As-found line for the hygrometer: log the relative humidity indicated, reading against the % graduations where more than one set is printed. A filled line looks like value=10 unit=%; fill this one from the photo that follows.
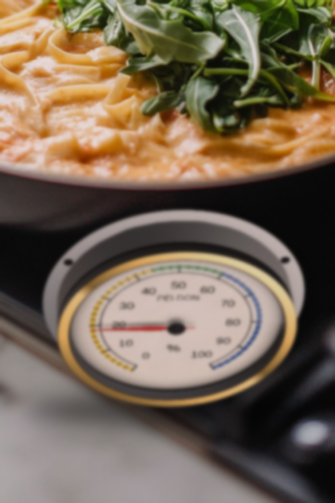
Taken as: value=20 unit=%
